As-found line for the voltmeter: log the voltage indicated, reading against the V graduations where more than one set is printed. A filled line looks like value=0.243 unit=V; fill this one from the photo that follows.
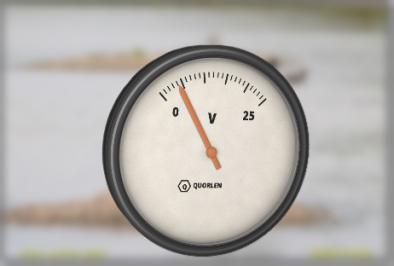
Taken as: value=4 unit=V
